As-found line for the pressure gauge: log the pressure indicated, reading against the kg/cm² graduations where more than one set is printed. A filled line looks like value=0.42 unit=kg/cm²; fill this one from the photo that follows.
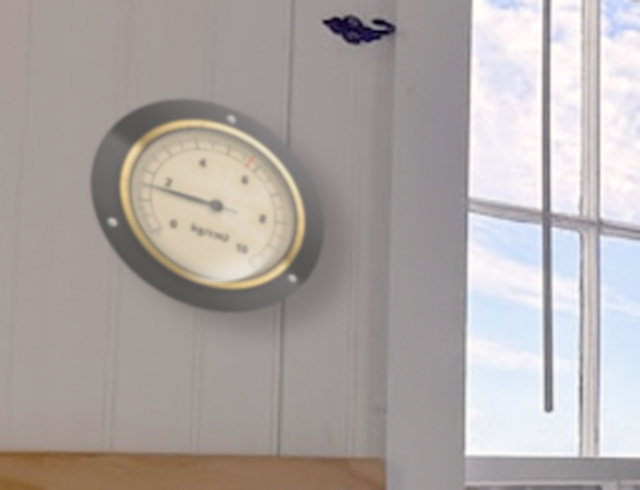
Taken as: value=1.5 unit=kg/cm²
